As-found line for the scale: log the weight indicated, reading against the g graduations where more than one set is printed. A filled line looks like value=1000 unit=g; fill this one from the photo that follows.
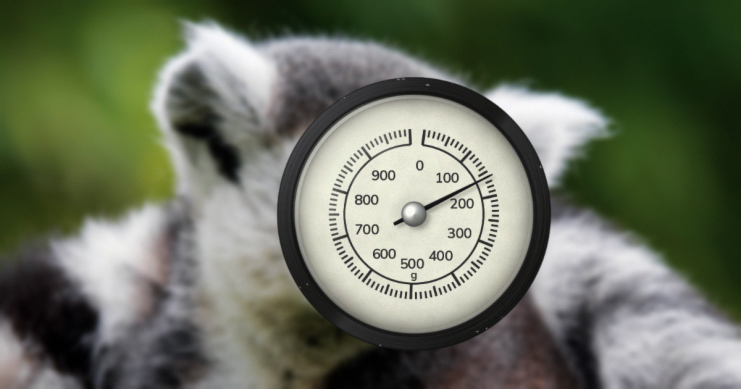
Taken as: value=160 unit=g
